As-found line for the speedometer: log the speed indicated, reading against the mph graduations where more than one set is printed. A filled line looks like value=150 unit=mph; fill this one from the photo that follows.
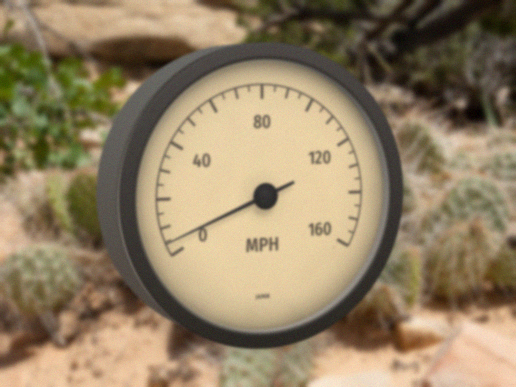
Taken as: value=5 unit=mph
